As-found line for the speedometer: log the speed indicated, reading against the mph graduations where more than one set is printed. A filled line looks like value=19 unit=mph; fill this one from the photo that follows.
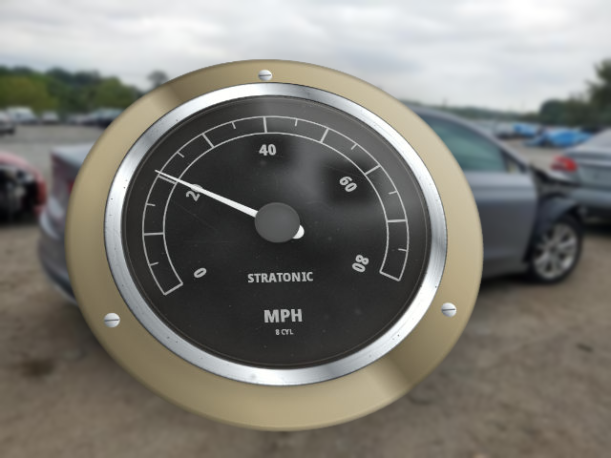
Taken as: value=20 unit=mph
